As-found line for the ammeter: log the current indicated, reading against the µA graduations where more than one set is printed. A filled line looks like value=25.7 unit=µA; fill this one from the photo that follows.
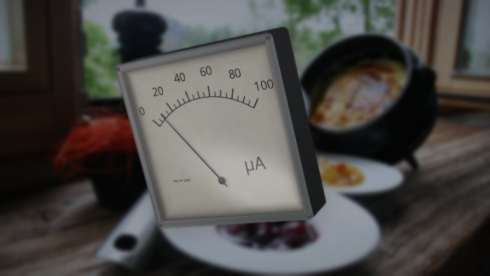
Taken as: value=10 unit=µA
